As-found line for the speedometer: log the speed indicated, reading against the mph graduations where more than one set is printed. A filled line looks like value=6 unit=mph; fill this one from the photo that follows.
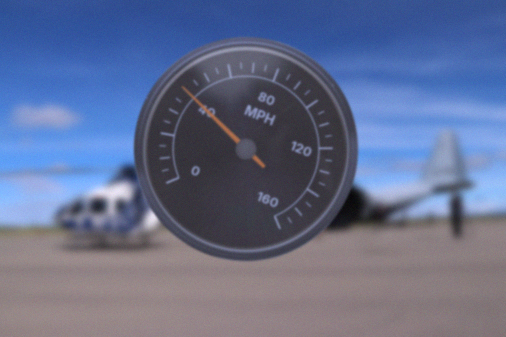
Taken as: value=40 unit=mph
